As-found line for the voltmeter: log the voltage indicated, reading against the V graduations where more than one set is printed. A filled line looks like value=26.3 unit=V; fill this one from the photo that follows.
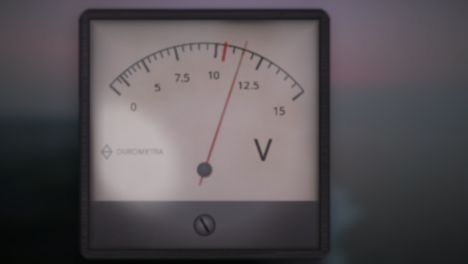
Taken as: value=11.5 unit=V
